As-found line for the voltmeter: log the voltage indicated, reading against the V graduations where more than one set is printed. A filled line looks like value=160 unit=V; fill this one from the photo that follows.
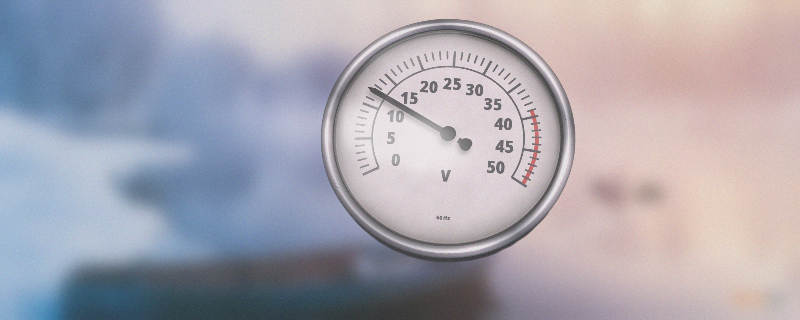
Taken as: value=12 unit=V
